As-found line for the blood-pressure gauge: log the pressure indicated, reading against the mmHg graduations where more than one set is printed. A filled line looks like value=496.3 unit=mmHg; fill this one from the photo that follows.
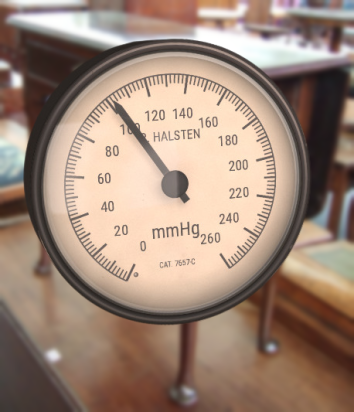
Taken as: value=102 unit=mmHg
